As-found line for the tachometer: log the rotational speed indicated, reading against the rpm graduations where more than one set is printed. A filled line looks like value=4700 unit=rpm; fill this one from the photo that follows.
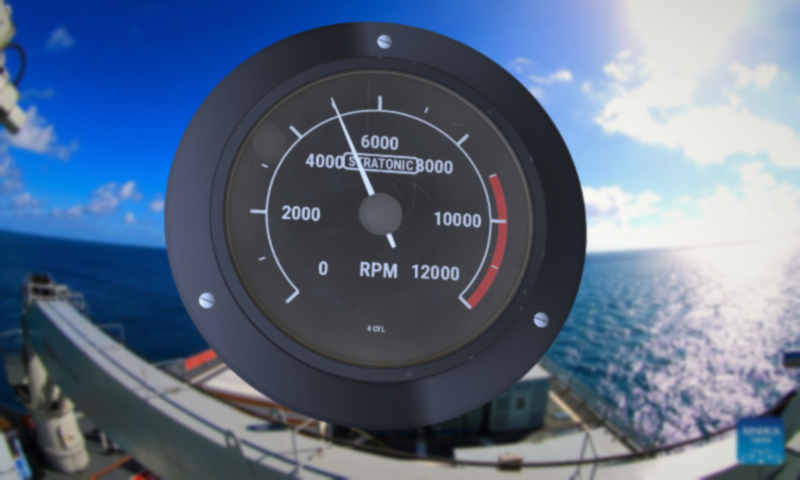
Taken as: value=5000 unit=rpm
